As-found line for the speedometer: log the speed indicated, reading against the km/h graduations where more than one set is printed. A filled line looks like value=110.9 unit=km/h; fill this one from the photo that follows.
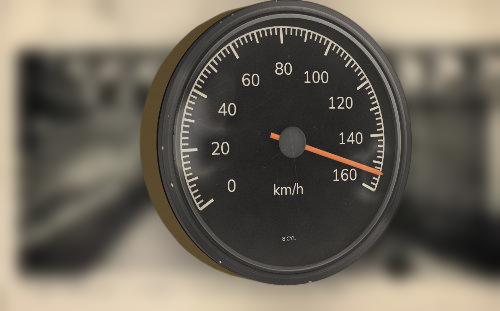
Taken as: value=154 unit=km/h
